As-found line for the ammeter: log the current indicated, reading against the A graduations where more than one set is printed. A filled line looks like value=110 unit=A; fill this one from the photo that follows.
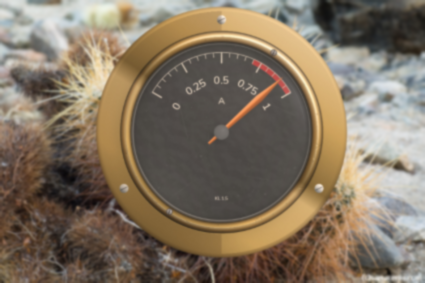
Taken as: value=0.9 unit=A
